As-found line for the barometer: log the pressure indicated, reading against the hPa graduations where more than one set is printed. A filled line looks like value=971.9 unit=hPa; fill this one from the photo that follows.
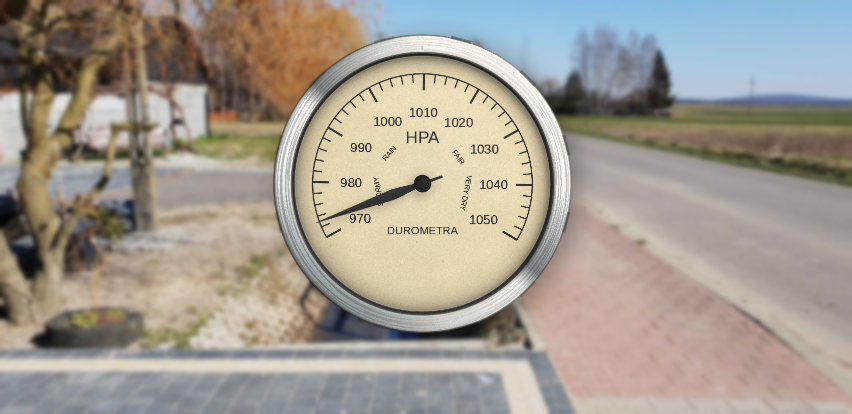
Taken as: value=973 unit=hPa
